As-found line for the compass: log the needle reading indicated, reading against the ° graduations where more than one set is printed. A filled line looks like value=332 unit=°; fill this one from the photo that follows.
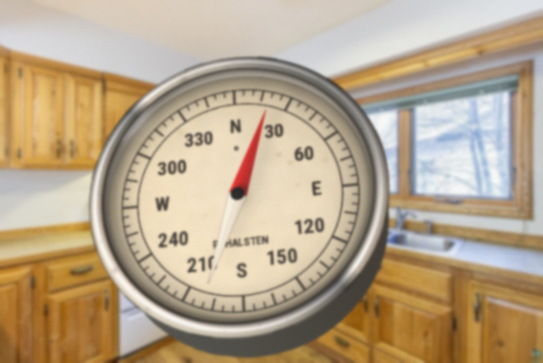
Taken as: value=20 unit=°
